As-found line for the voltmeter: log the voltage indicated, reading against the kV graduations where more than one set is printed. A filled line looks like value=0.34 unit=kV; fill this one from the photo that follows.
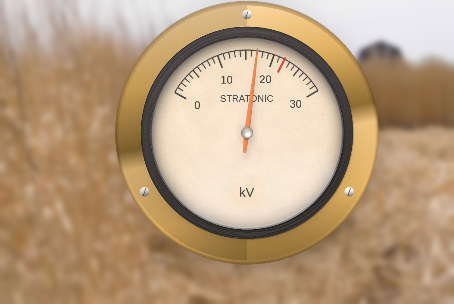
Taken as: value=17 unit=kV
